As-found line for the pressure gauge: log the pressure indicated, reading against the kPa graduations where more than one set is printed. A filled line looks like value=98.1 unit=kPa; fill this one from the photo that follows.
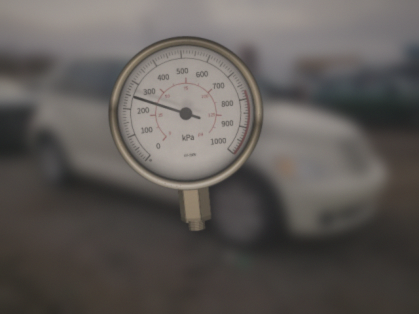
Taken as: value=250 unit=kPa
